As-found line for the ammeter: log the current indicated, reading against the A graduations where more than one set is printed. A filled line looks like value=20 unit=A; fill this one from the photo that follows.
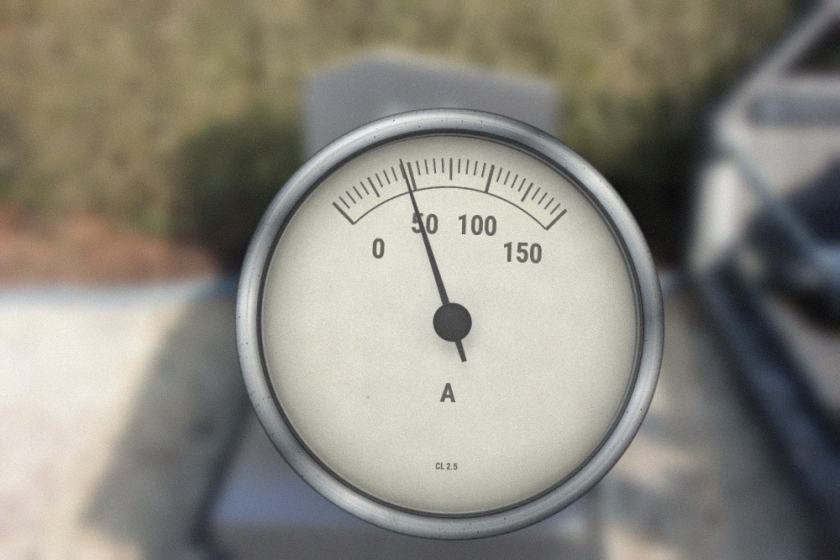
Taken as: value=45 unit=A
